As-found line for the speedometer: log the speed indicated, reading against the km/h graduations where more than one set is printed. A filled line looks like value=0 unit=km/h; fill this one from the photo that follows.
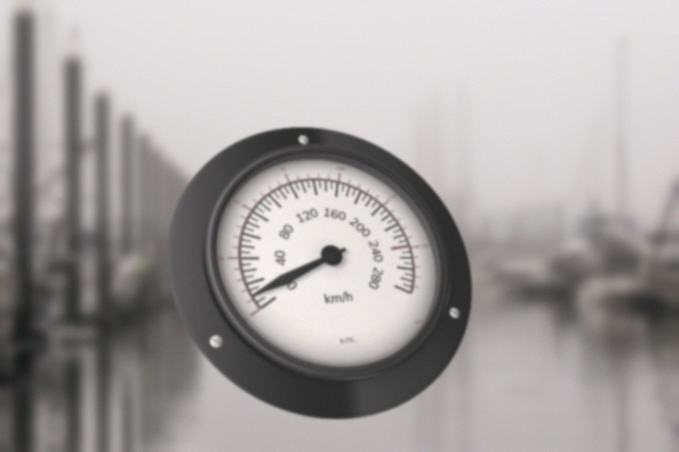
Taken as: value=10 unit=km/h
